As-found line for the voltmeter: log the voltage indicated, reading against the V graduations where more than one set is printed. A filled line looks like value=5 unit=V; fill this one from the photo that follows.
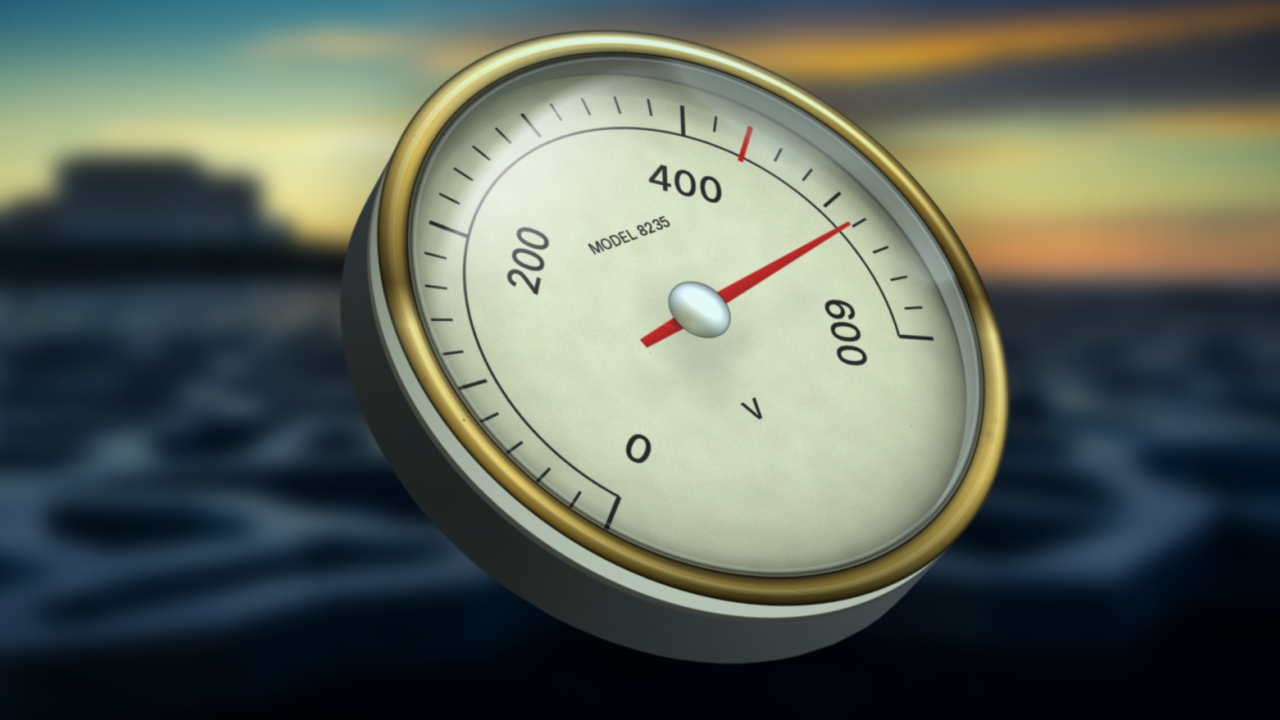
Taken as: value=520 unit=V
